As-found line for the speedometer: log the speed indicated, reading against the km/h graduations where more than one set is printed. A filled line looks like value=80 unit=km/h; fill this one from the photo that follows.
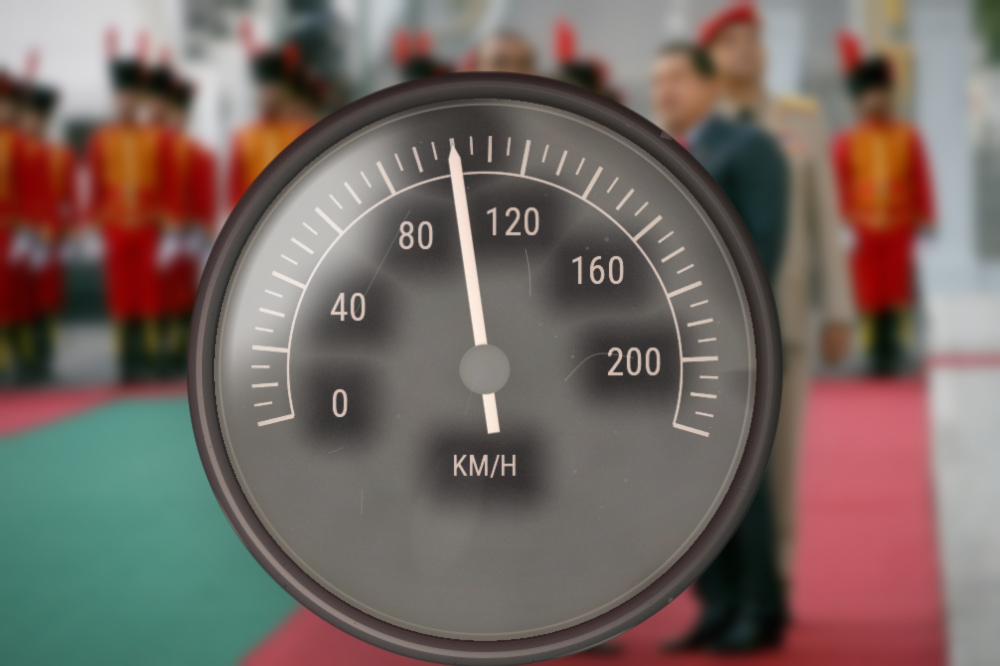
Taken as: value=100 unit=km/h
